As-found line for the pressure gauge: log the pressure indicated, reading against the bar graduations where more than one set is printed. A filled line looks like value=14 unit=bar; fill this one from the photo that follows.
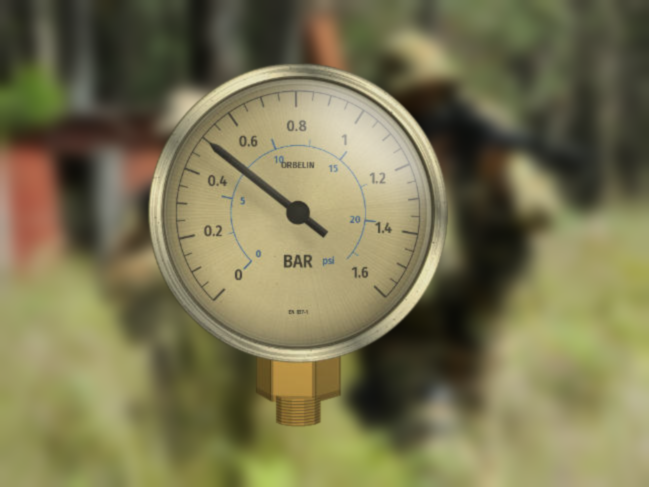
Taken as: value=0.5 unit=bar
